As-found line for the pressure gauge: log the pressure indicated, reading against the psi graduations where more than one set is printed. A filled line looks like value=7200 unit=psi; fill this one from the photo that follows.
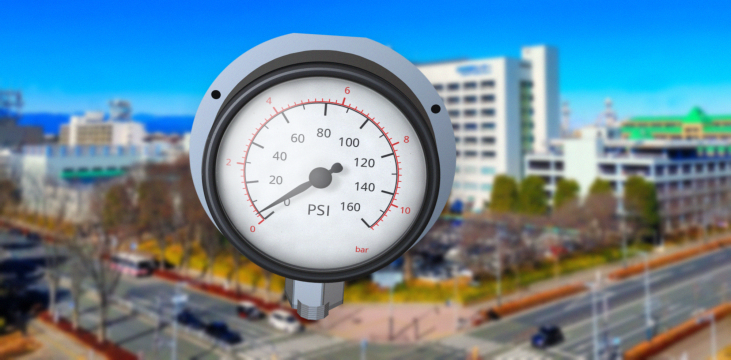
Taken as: value=5 unit=psi
